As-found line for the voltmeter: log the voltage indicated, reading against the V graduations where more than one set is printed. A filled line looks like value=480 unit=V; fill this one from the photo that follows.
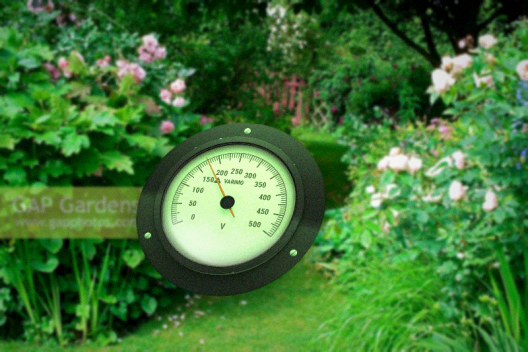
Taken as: value=175 unit=V
